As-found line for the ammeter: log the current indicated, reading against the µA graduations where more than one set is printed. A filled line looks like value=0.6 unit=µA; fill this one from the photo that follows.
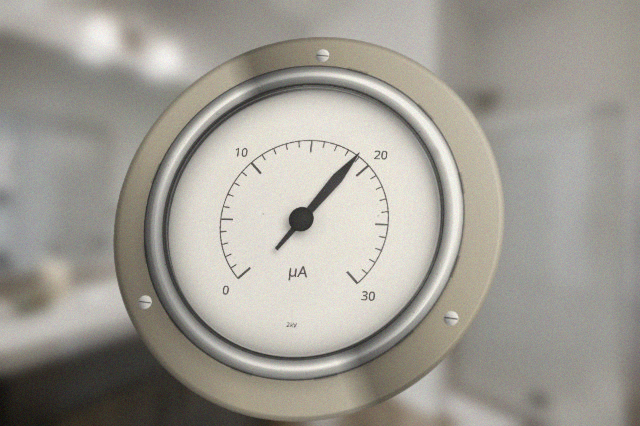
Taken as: value=19 unit=µA
